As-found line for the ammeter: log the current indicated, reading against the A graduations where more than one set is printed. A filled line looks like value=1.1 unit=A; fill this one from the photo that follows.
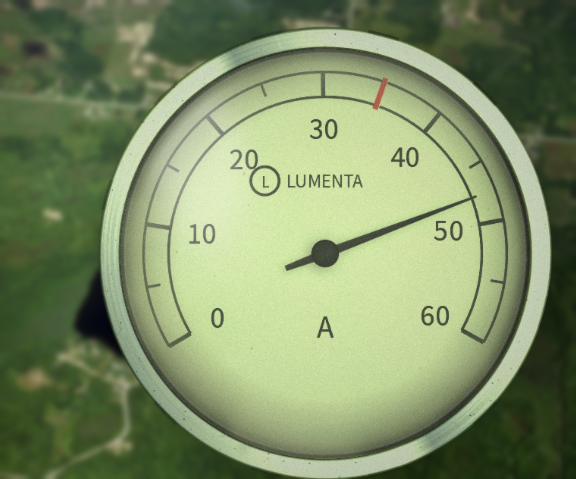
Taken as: value=47.5 unit=A
